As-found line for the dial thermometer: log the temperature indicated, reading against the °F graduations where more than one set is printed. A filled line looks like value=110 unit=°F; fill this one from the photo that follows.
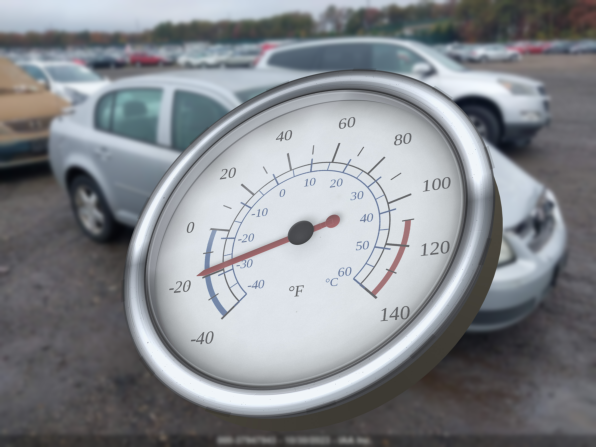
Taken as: value=-20 unit=°F
